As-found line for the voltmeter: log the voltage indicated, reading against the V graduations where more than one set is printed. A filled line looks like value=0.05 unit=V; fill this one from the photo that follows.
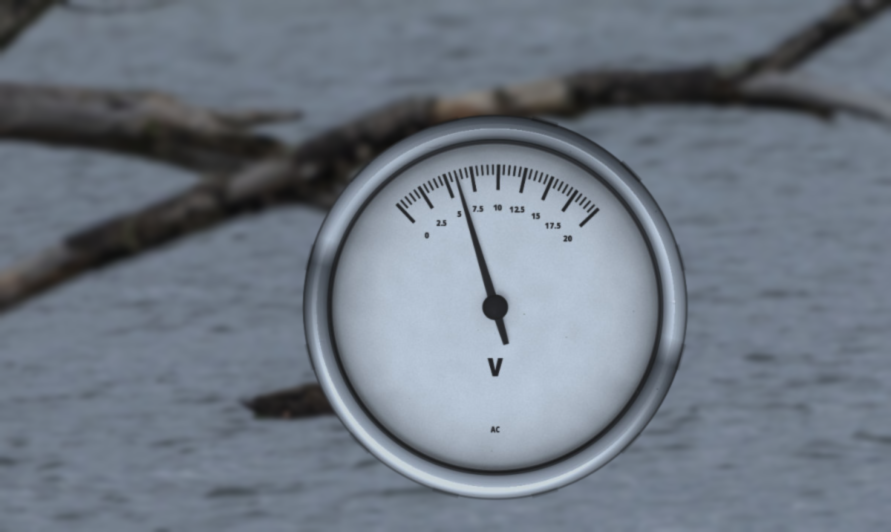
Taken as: value=6 unit=V
